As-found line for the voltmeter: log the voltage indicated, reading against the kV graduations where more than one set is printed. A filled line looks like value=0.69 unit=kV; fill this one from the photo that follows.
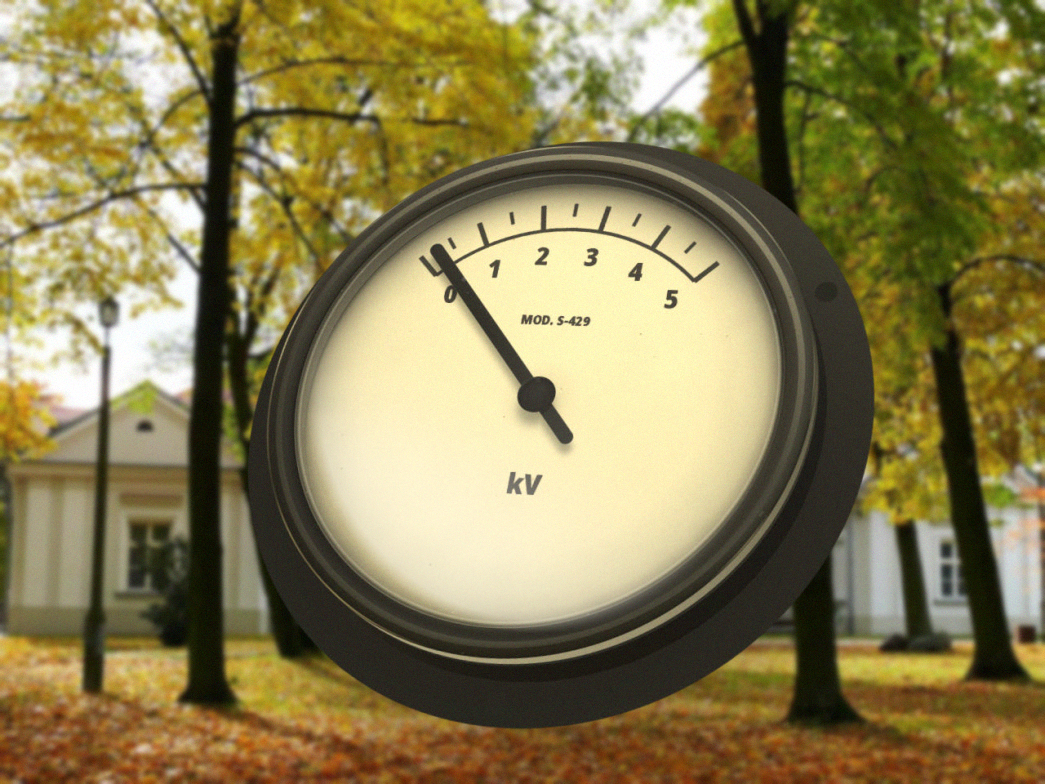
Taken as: value=0.25 unit=kV
